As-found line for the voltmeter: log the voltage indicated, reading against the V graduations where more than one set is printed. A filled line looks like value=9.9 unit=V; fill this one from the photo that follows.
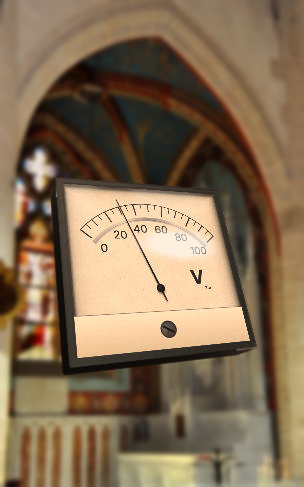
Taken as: value=30 unit=V
